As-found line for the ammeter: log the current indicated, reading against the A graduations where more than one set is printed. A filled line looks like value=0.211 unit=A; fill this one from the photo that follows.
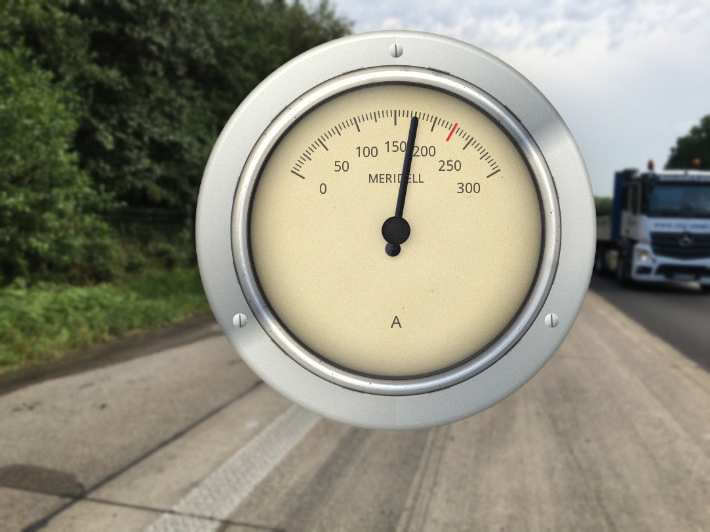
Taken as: value=175 unit=A
